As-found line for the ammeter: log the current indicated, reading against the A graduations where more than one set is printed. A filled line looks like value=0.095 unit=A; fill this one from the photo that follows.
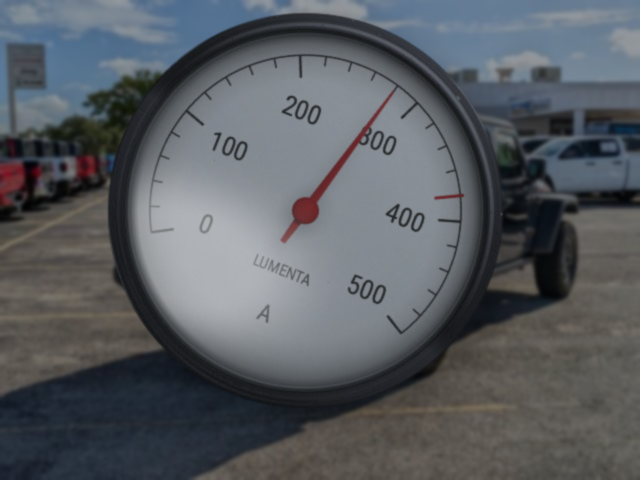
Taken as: value=280 unit=A
